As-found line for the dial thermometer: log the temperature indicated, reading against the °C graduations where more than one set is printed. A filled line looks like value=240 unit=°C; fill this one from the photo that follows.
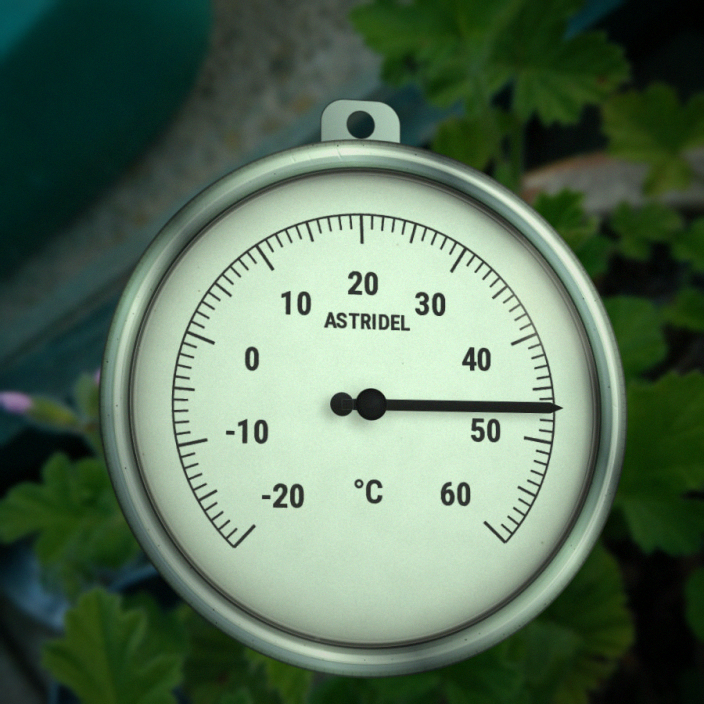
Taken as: value=47 unit=°C
